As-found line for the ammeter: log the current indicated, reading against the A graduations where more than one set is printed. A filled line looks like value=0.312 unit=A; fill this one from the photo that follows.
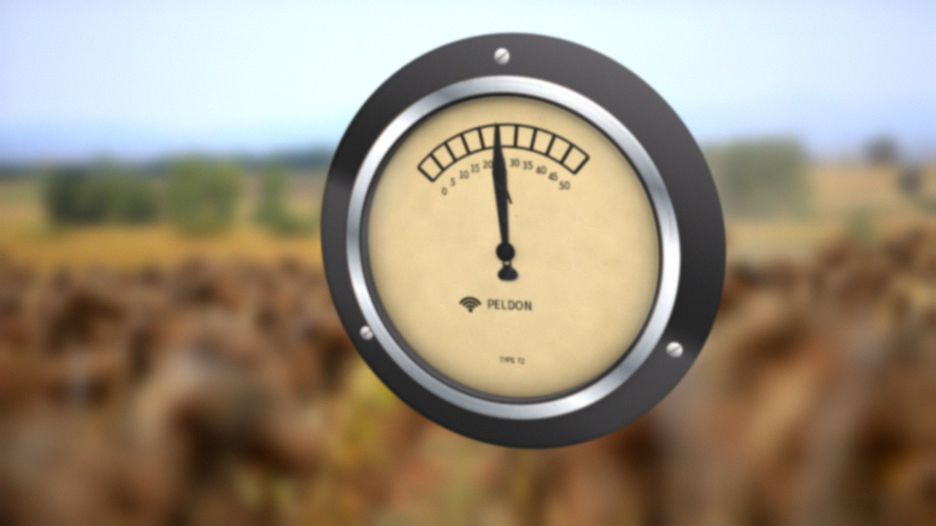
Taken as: value=25 unit=A
